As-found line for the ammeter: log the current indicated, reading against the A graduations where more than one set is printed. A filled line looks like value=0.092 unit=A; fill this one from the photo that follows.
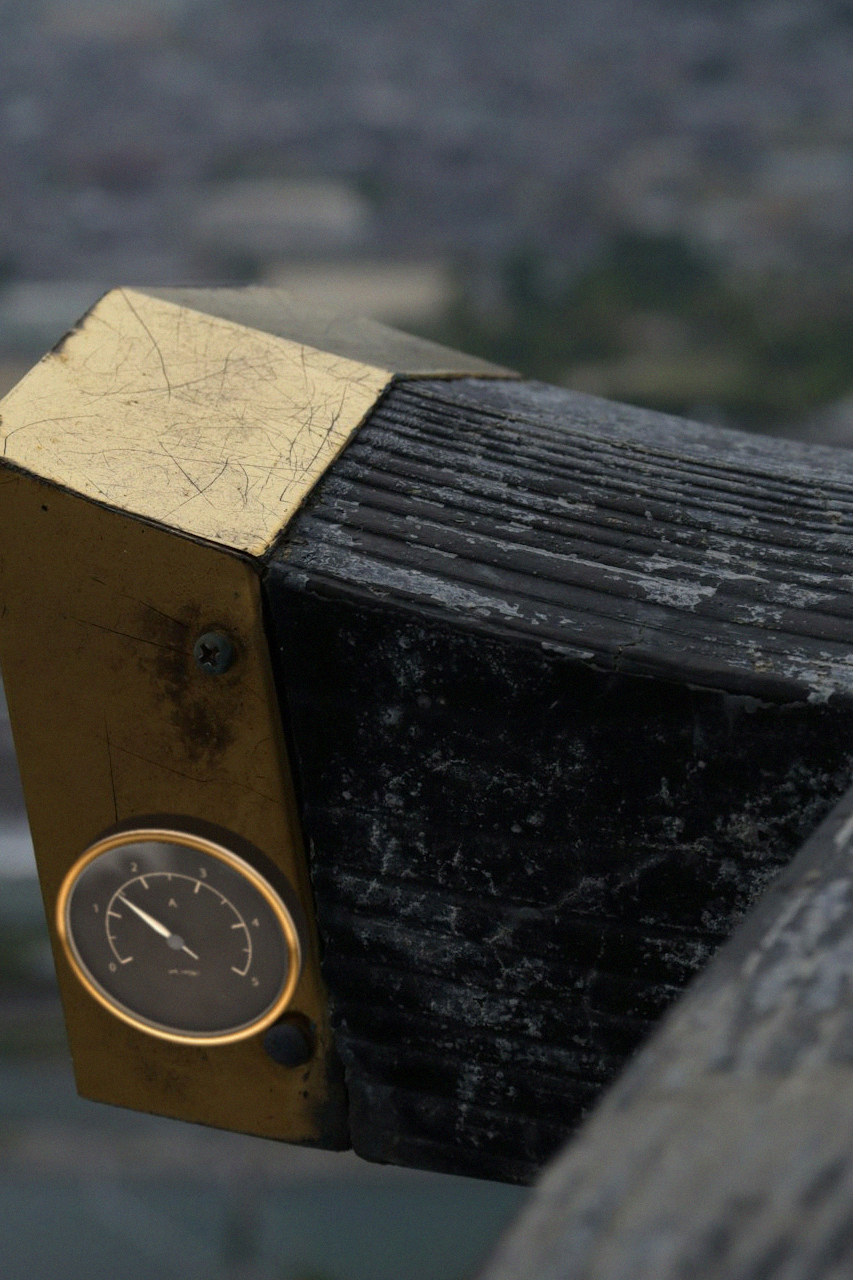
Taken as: value=1.5 unit=A
